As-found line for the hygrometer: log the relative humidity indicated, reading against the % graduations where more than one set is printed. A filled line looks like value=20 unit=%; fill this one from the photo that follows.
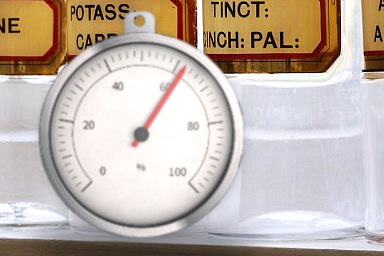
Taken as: value=62 unit=%
